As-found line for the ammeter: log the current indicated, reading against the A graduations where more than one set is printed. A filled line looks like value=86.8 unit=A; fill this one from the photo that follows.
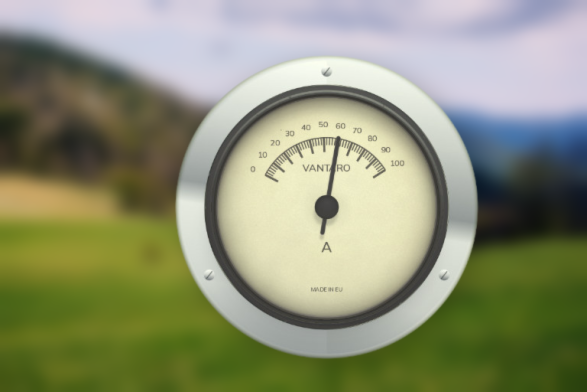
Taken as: value=60 unit=A
